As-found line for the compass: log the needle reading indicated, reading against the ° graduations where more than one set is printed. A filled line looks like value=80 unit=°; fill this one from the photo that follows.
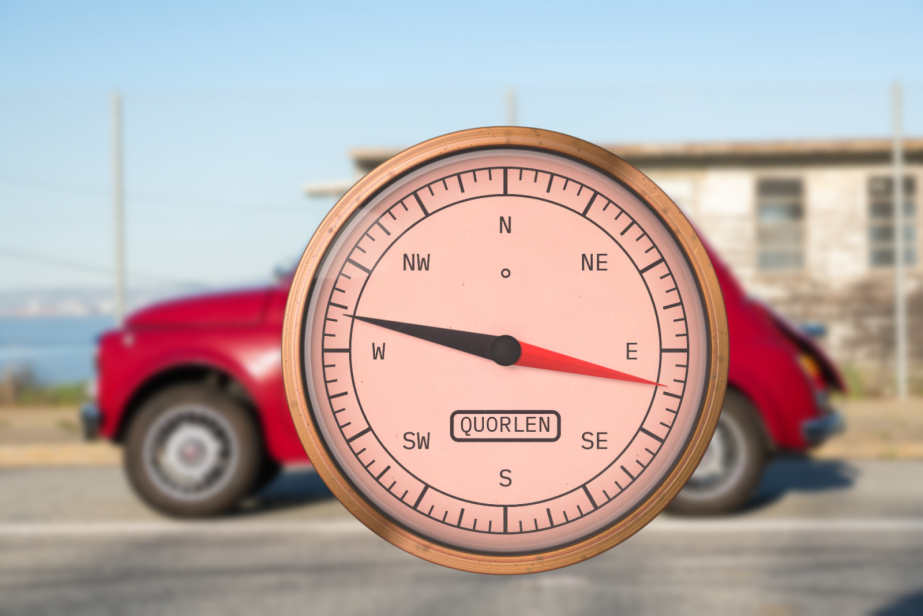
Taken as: value=102.5 unit=°
